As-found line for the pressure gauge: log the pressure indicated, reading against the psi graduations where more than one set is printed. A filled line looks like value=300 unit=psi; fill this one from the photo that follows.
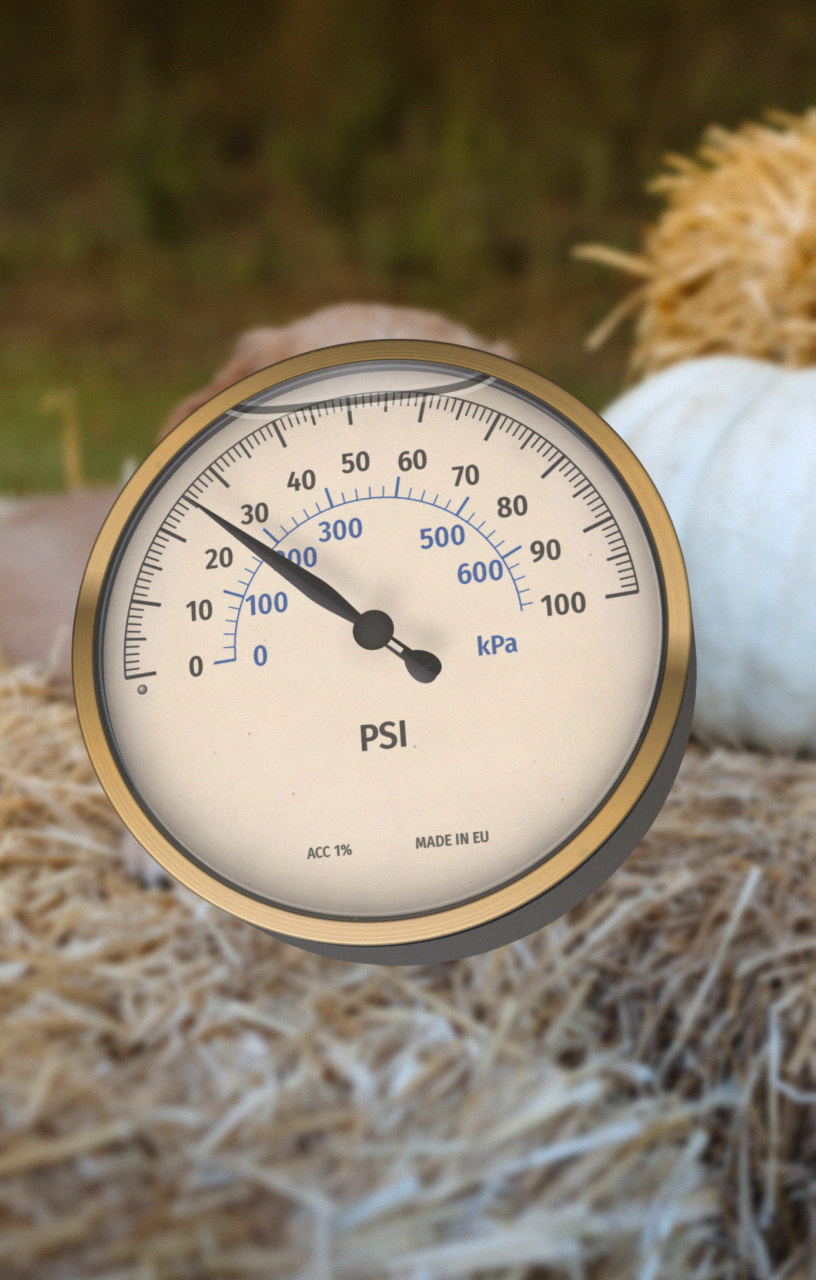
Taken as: value=25 unit=psi
